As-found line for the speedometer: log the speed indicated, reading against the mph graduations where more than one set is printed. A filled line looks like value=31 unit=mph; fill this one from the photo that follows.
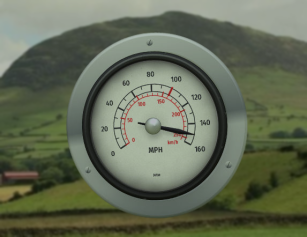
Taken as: value=150 unit=mph
